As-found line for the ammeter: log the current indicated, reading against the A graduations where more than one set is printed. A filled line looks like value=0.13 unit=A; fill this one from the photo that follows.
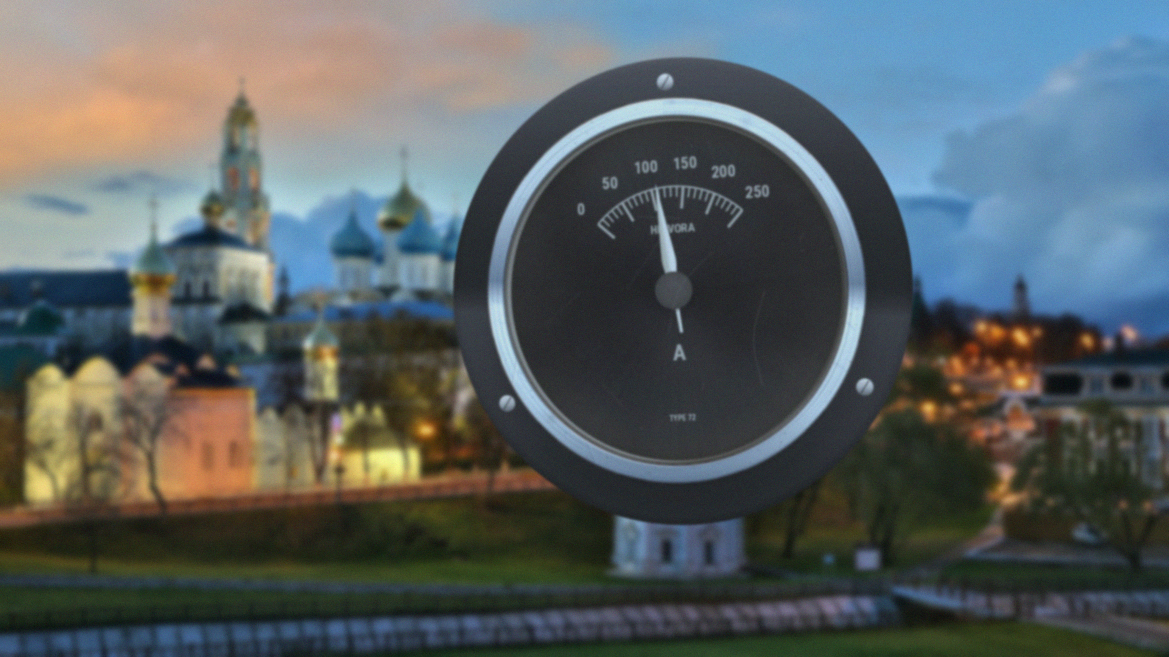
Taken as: value=110 unit=A
